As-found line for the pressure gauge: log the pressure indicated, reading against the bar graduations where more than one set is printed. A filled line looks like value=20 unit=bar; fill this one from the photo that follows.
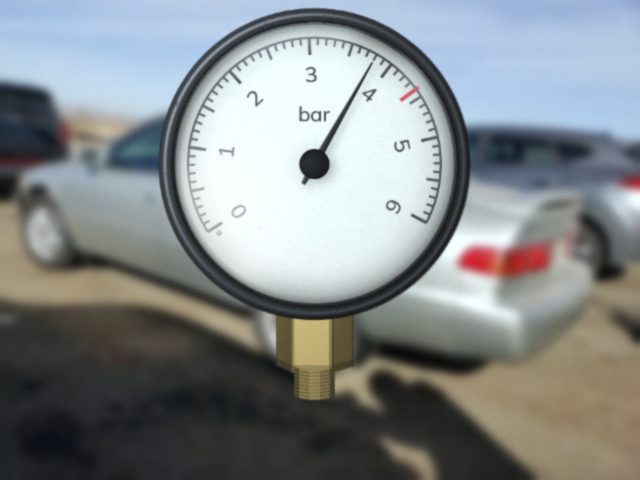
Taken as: value=3.8 unit=bar
